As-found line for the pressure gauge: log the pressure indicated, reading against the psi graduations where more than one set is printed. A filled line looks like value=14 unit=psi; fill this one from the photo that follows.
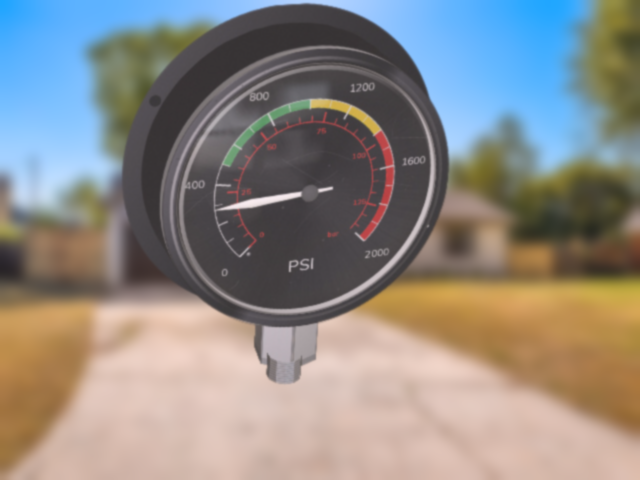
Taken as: value=300 unit=psi
